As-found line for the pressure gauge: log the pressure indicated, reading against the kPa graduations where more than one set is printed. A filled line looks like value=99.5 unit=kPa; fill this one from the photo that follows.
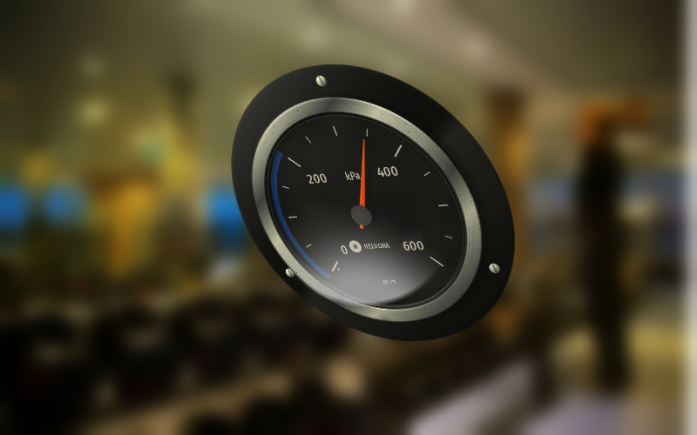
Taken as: value=350 unit=kPa
